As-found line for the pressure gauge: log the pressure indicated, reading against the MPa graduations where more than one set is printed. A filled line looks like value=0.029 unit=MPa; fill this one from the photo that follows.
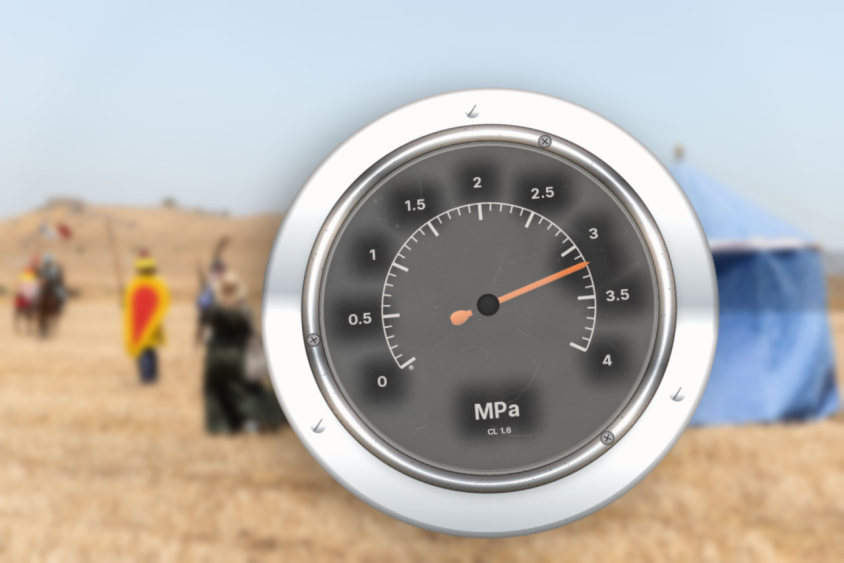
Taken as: value=3.2 unit=MPa
